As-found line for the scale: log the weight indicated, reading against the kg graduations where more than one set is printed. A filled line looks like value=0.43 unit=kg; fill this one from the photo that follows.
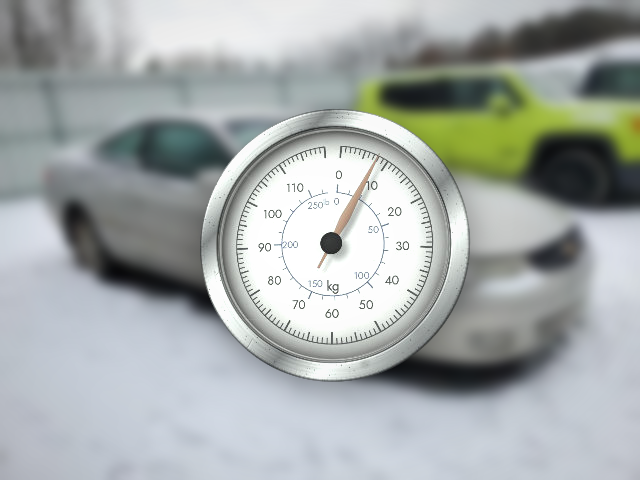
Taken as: value=8 unit=kg
